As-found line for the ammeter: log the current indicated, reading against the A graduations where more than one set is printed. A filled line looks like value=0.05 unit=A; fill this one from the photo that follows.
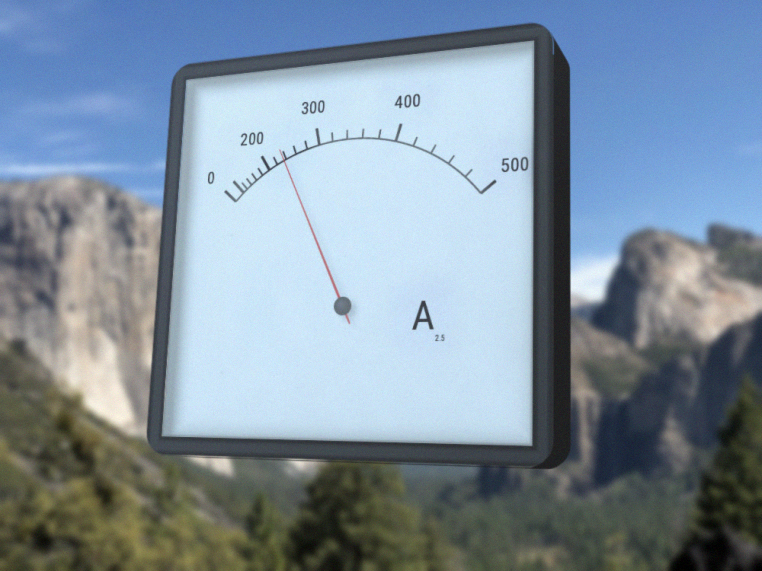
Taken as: value=240 unit=A
